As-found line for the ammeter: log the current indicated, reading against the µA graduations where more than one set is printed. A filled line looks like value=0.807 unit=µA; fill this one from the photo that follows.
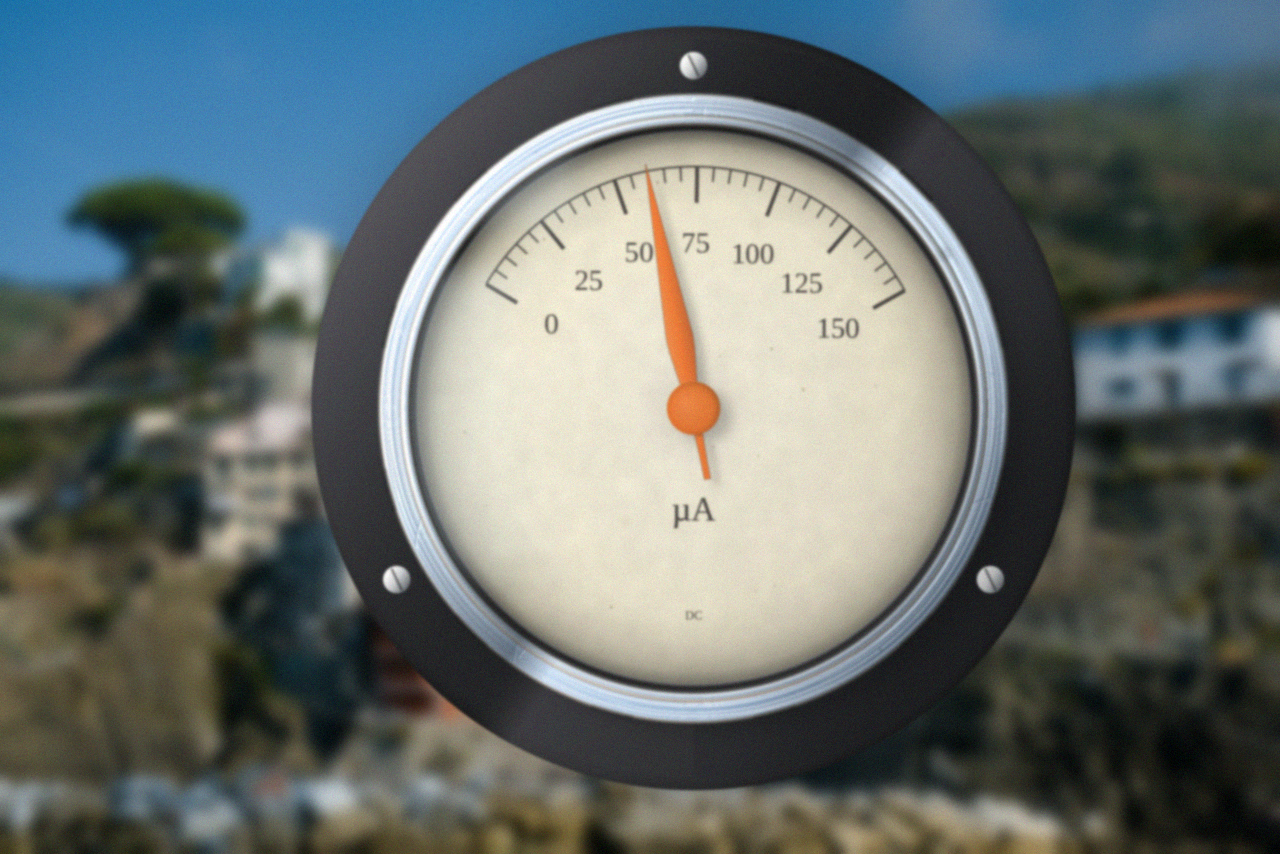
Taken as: value=60 unit=µA
